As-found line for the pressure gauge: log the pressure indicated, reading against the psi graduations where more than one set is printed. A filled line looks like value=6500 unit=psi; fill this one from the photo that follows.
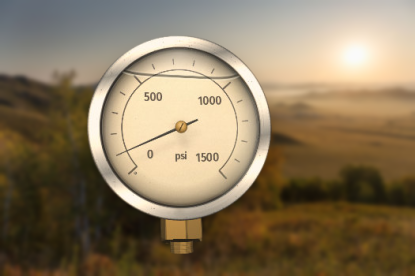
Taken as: value=100 unit=psi
